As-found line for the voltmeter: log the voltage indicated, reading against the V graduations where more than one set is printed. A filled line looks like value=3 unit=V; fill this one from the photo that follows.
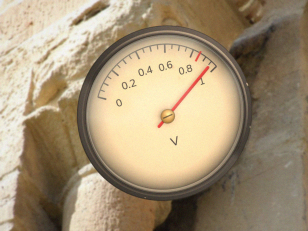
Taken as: value=0.95 unit=V
